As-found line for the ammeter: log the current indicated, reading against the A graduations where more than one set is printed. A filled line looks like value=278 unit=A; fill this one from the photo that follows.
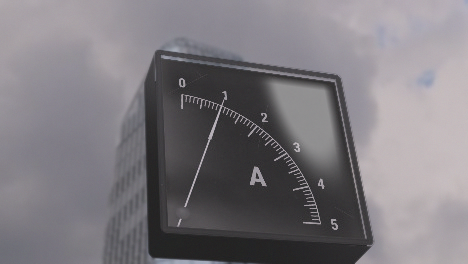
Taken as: value=1 unit=A
